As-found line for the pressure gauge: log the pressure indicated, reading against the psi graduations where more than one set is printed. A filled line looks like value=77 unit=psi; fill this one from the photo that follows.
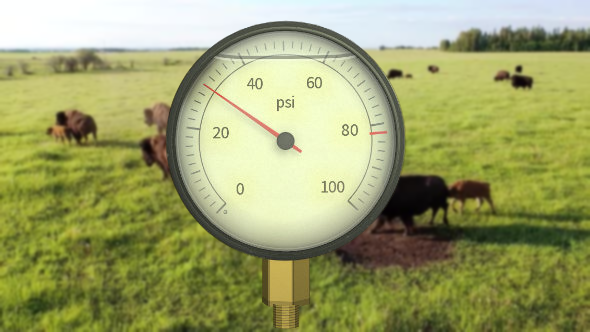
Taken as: value=30 unit=psi
